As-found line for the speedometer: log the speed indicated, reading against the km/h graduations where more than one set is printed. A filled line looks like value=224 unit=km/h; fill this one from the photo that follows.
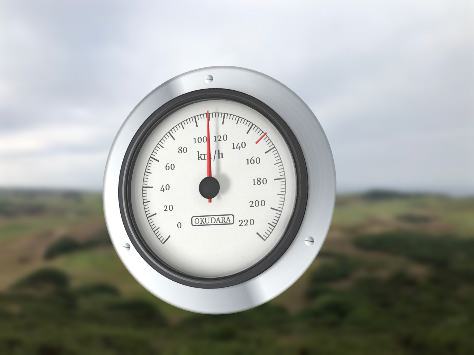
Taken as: value=110 unit=km/h
